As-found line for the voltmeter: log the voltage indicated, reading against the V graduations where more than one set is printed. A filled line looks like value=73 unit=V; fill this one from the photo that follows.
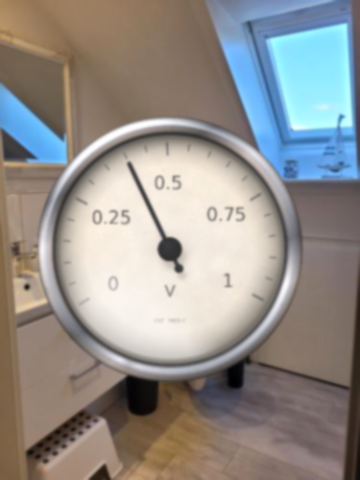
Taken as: value=0.4 unit=V
